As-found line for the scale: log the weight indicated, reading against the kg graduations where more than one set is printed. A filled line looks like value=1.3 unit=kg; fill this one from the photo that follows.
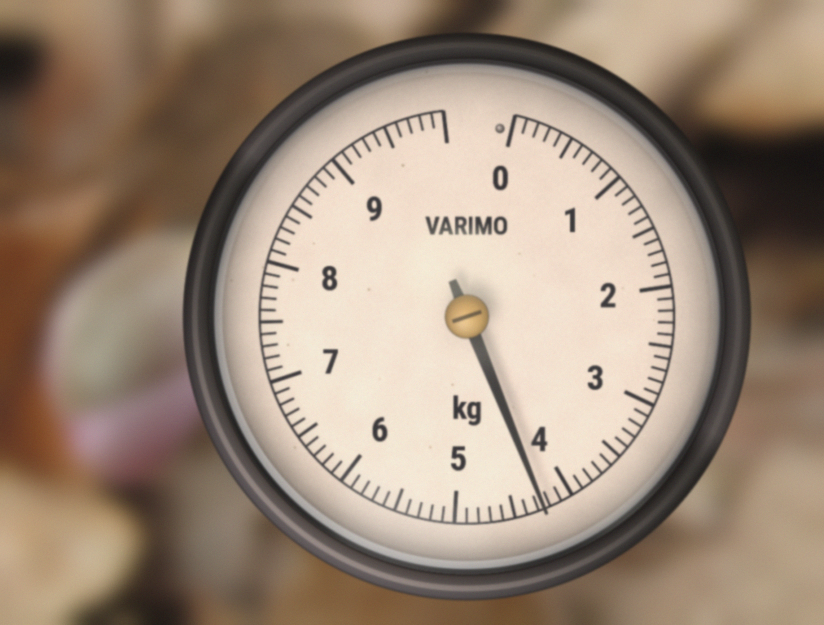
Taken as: value=4.25 unit=kg
